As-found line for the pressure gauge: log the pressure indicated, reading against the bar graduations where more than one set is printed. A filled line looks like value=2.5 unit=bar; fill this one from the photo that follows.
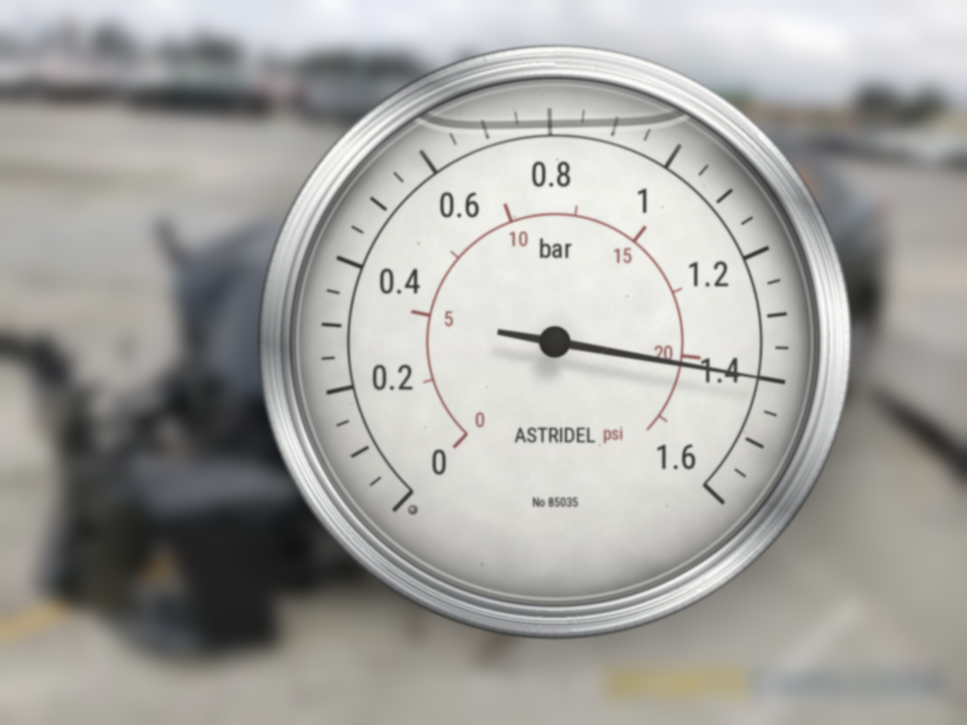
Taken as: value=1.4 unit=bar
